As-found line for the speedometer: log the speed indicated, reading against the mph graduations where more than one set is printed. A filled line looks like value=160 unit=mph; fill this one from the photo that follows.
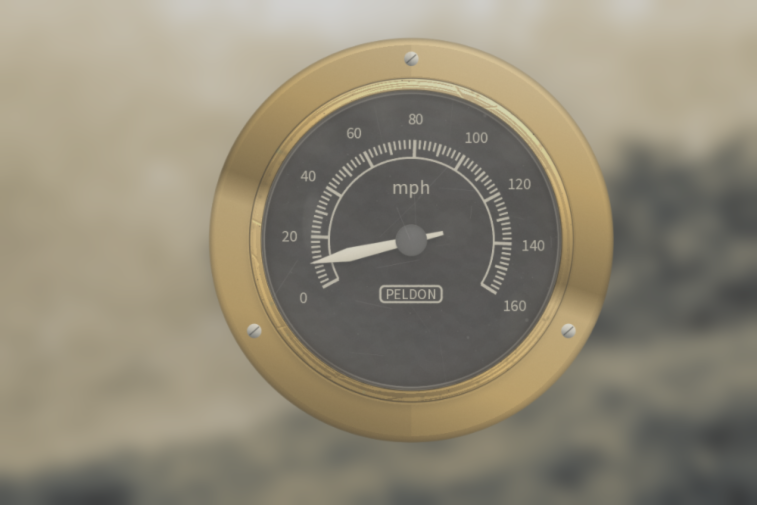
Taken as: value=10 unit=mph
